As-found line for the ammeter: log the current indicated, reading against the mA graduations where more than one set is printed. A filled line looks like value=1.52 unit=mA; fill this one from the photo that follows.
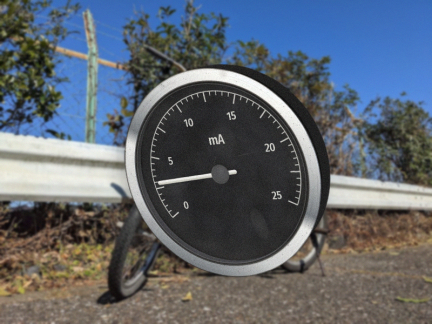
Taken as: value=3 unit=mA
